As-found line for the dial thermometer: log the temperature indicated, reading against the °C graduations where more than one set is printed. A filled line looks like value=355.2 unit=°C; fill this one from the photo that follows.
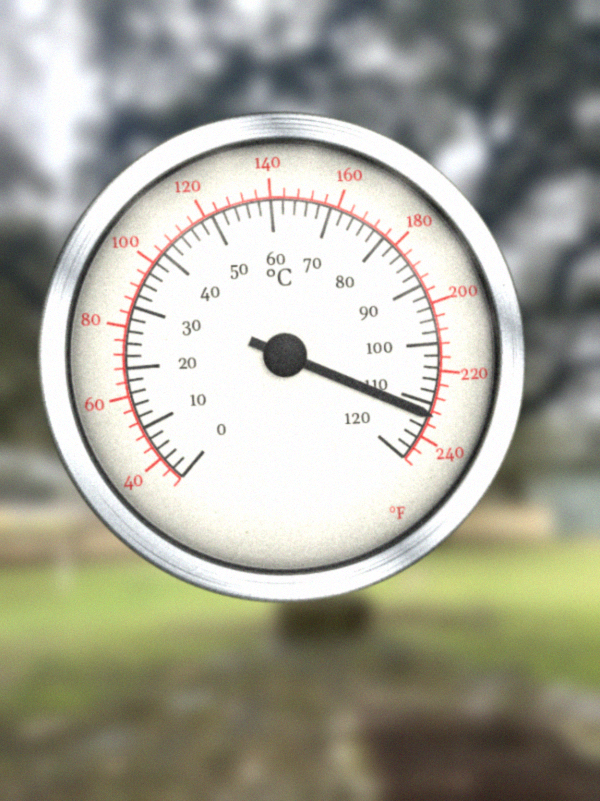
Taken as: value=112 unit=°C
